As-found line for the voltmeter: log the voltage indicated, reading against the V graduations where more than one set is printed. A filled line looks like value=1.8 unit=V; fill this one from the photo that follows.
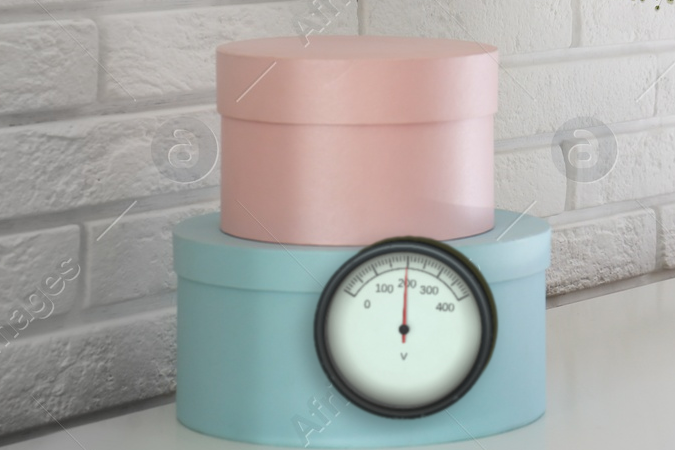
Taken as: value=200 unit=V
